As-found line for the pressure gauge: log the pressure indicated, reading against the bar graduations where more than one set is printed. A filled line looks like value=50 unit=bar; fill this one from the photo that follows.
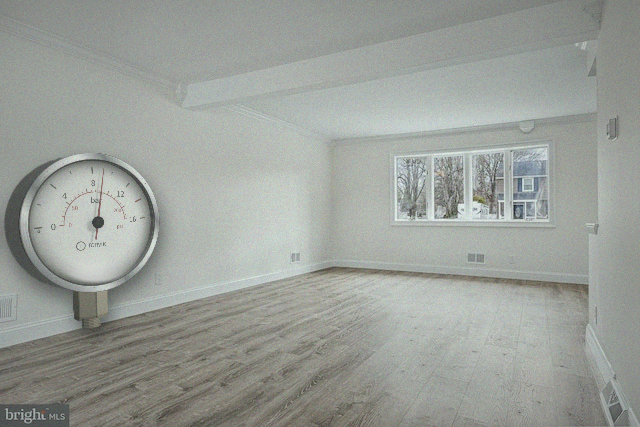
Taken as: value=9 unit=bar
